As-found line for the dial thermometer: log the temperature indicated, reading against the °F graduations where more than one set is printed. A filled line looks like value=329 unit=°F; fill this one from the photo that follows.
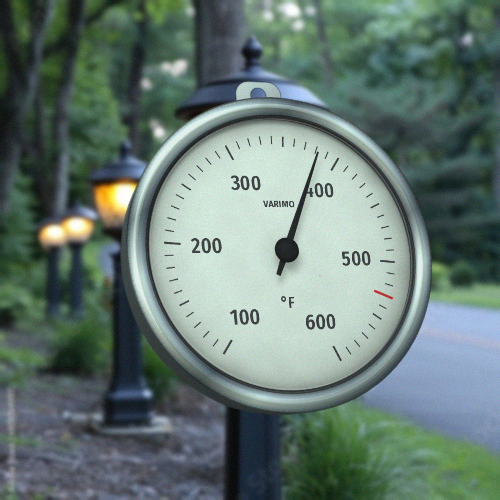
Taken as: value=380 unit=°F
